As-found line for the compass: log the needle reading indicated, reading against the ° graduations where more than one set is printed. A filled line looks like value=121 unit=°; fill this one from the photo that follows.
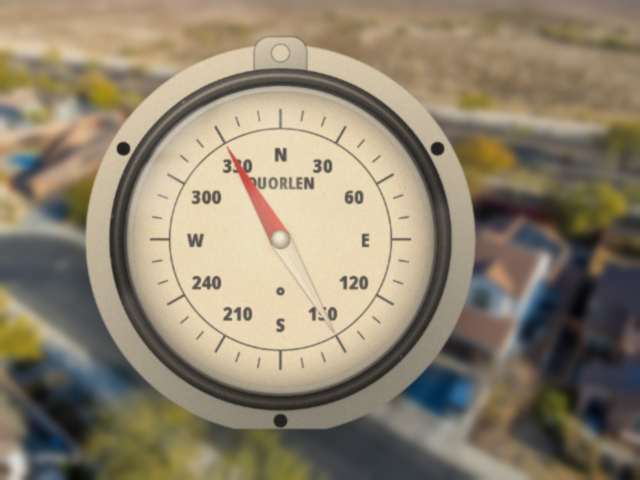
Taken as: value=330 unit=°
